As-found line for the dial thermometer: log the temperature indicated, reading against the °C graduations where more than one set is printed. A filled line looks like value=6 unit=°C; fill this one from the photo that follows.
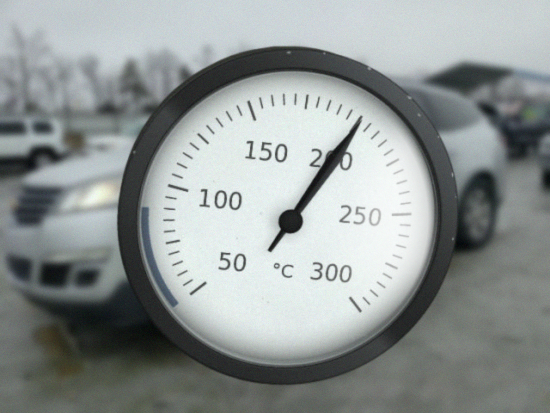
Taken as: value=200 unit=°C
